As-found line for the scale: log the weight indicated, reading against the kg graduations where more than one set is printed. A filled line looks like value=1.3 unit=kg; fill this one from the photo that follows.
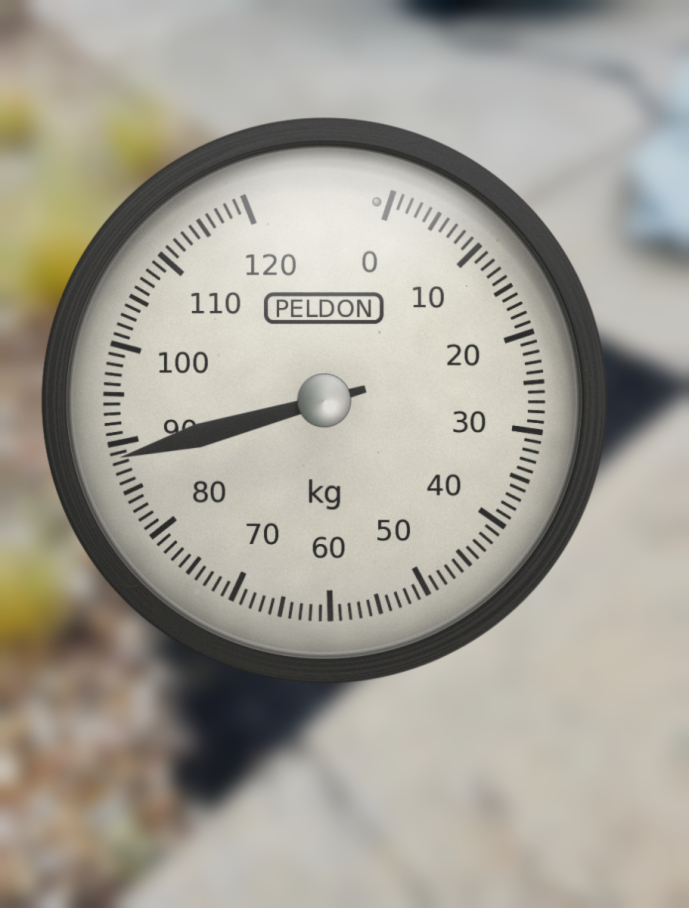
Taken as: value=88.5 unit=kg
